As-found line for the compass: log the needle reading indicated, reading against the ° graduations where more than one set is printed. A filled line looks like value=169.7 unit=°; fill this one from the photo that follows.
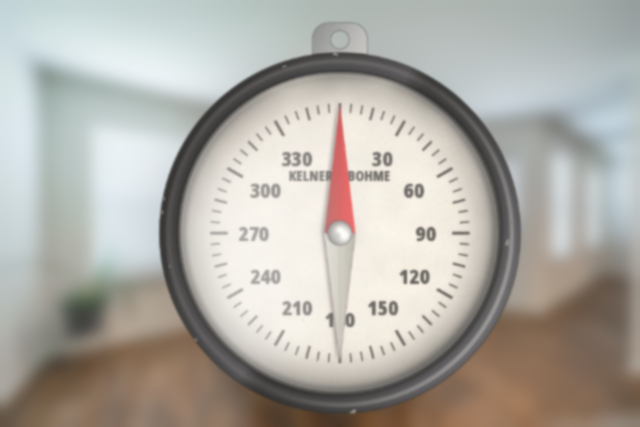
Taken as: value=0 unit=°
